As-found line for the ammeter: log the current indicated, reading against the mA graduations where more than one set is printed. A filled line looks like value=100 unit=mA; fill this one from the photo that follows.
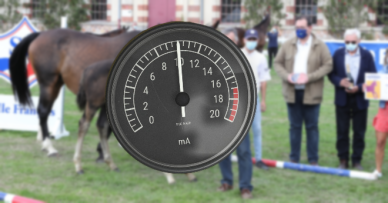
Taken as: value=10 unit=mA
